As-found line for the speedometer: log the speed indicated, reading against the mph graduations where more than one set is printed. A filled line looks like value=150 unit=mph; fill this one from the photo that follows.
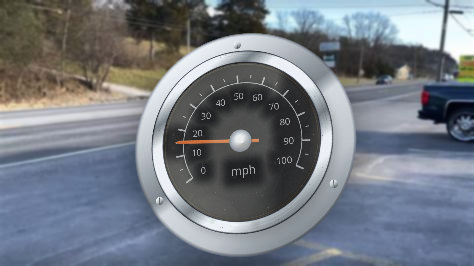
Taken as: value=15 unit=mph
